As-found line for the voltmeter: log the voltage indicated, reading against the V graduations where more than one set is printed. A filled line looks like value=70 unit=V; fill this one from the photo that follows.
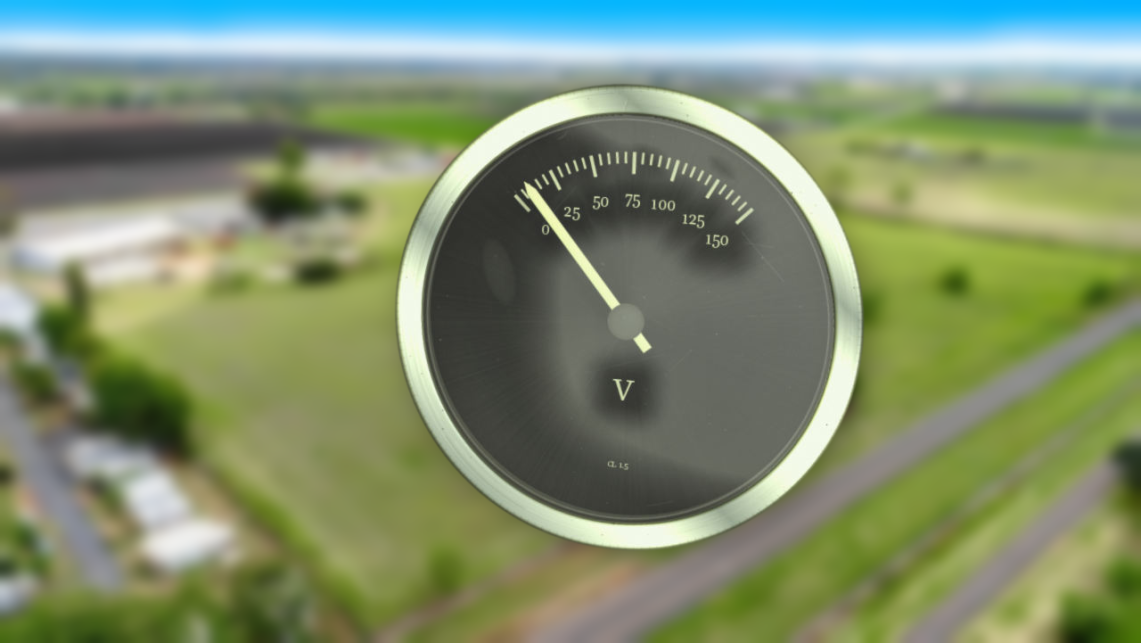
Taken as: value=10 unit=V
